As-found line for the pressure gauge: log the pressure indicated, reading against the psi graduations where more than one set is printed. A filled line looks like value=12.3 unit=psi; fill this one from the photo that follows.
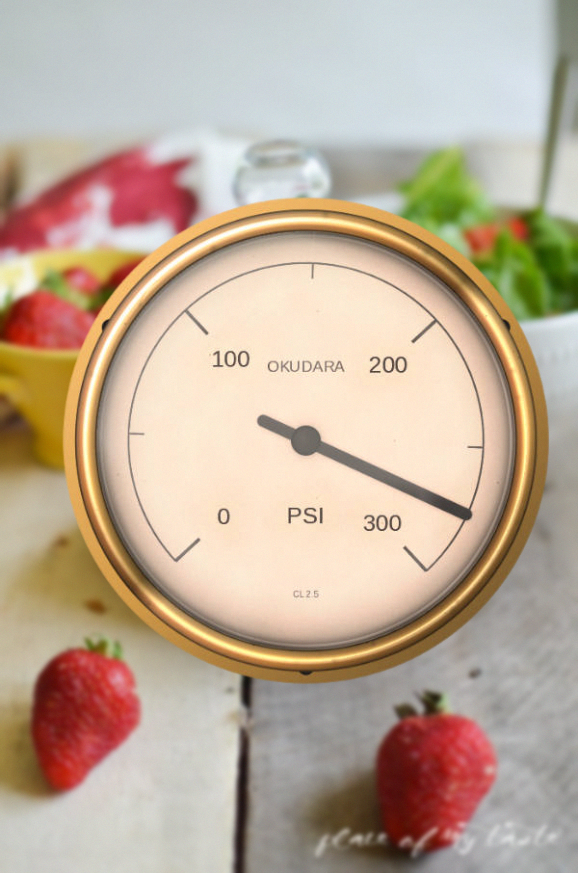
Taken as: value=275 unit=psi
